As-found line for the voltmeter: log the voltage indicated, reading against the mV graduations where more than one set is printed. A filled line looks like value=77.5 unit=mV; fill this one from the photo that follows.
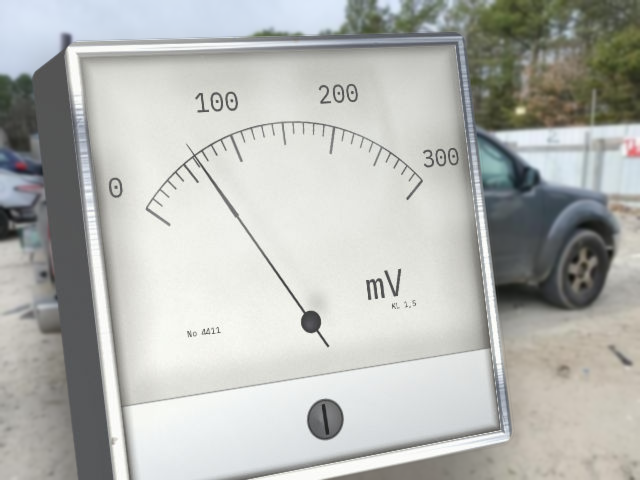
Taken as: value=60 unit=mV
